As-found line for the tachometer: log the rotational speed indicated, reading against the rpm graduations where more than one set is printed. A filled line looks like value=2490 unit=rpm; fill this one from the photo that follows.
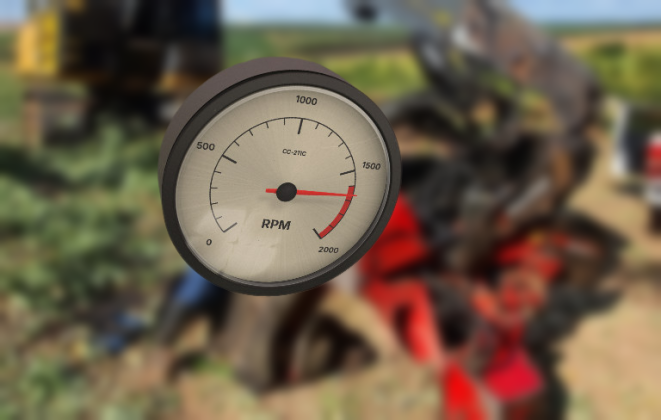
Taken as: value=1650 unit=rpm
